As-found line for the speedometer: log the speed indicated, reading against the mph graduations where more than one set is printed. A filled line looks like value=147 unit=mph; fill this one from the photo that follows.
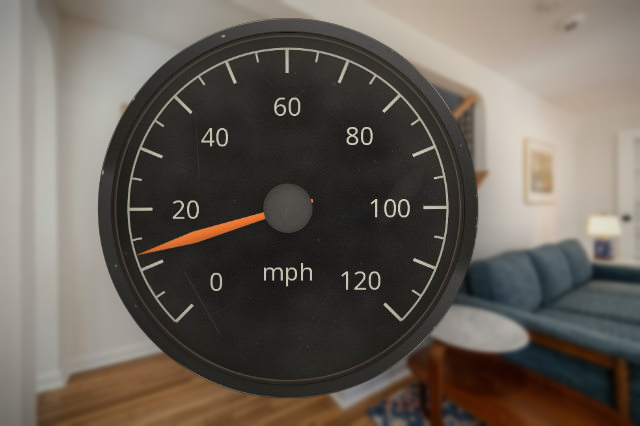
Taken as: value=12.5 unit=mph
